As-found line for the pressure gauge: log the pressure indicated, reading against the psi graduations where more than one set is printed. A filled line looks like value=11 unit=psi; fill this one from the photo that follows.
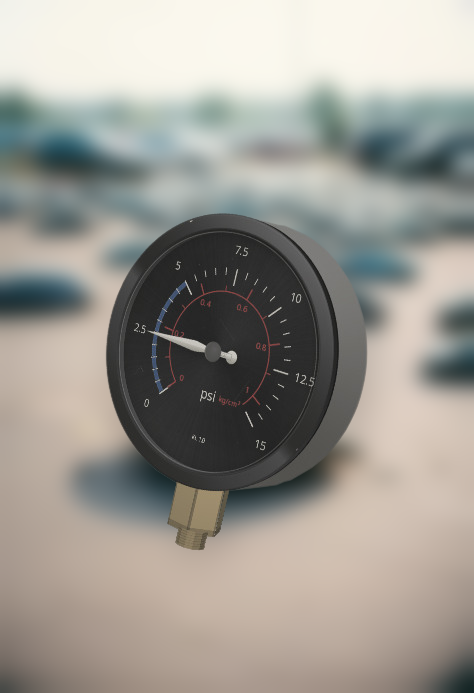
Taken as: value=2.5 unit=psi
